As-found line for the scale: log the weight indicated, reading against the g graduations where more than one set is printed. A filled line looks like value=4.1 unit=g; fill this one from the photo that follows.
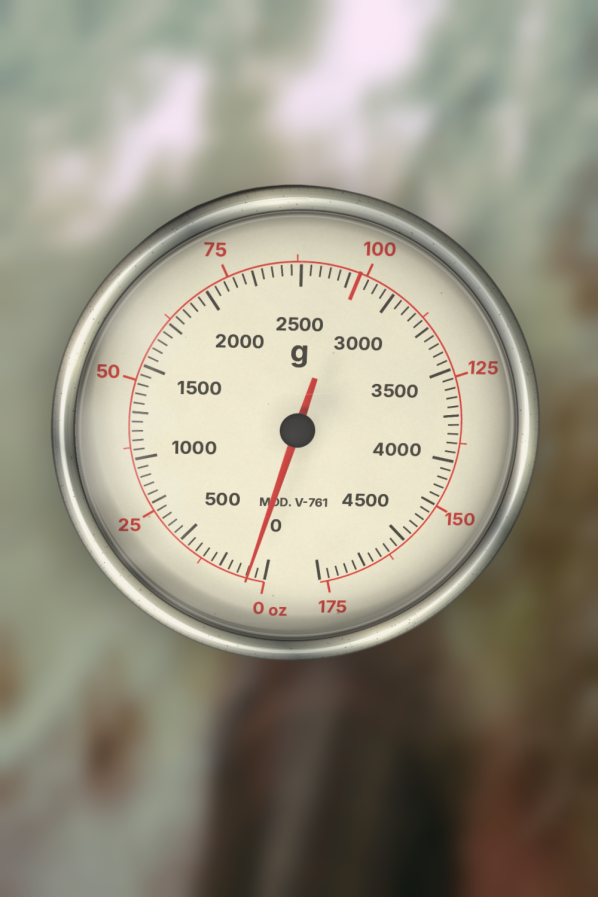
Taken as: value=100 unit=g
